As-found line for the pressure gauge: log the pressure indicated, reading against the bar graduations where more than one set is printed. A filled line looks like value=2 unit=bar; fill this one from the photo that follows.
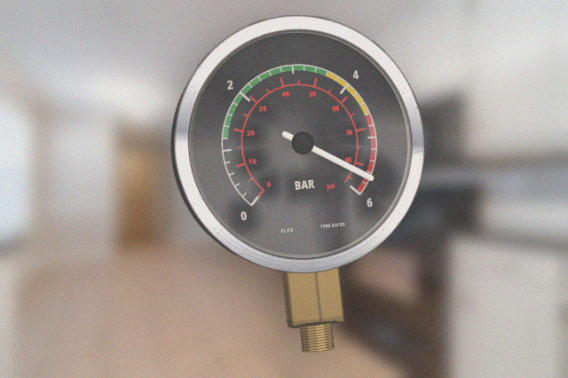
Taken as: value=5.7 unit=bar
